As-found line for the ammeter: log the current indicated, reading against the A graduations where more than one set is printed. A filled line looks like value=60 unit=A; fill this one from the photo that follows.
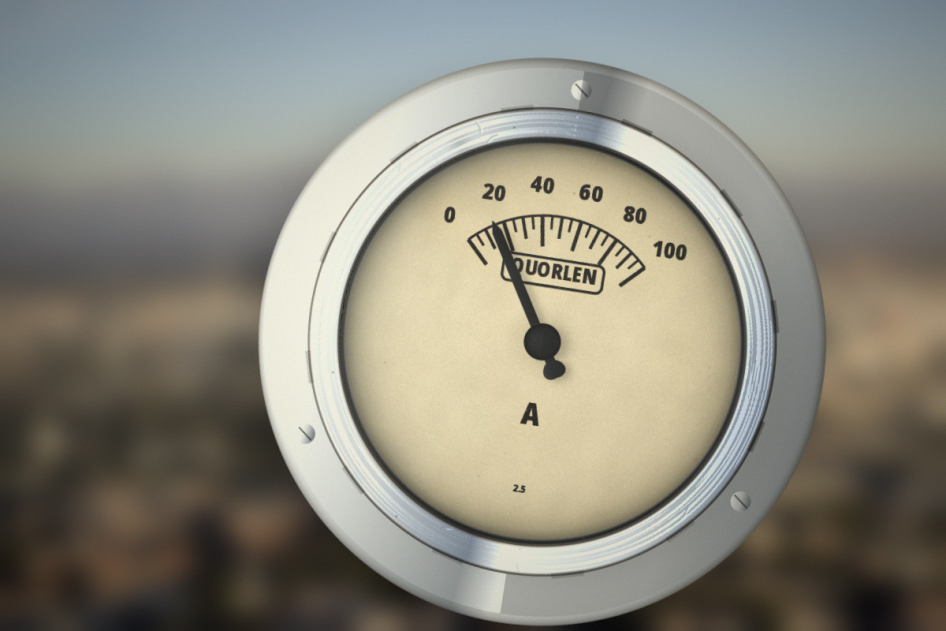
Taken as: value=15 unit=A
